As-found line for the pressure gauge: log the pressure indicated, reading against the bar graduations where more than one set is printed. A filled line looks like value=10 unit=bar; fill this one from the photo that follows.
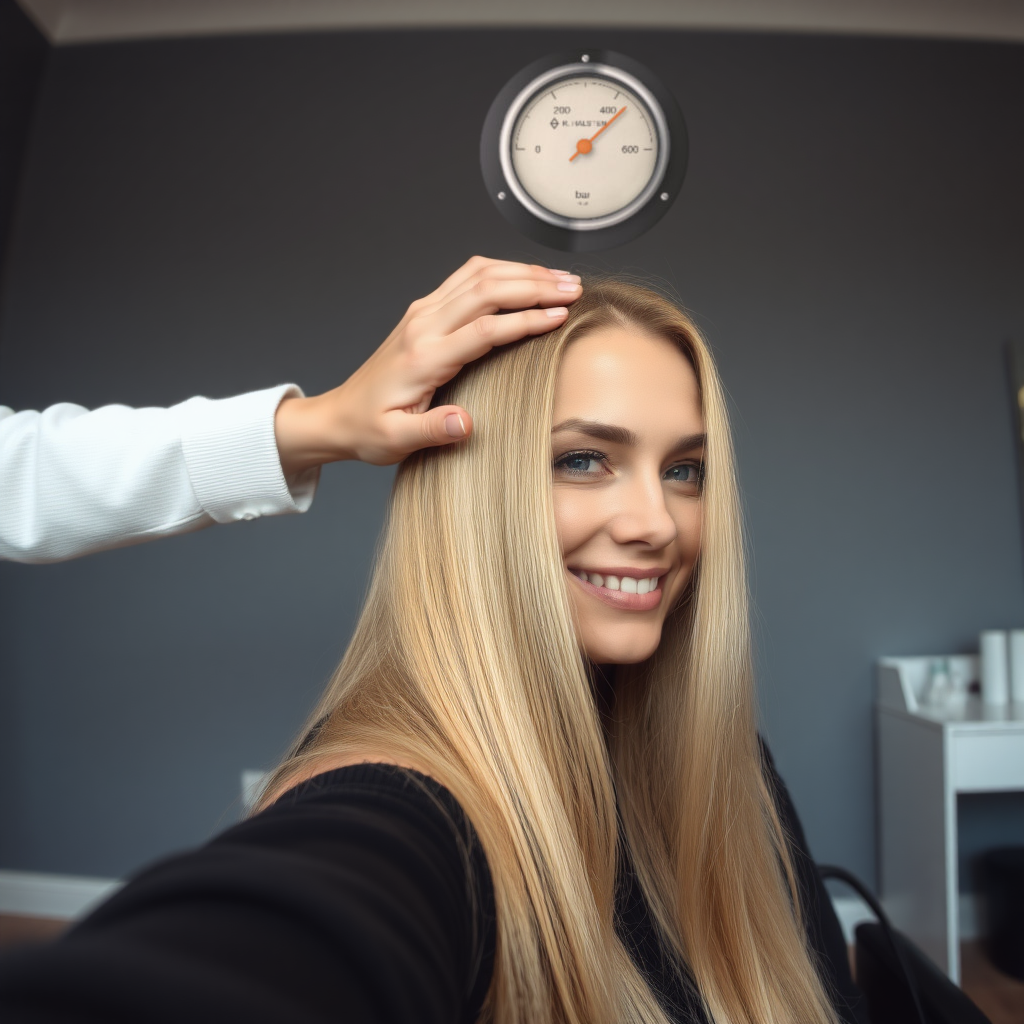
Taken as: value=450 unit=bar
